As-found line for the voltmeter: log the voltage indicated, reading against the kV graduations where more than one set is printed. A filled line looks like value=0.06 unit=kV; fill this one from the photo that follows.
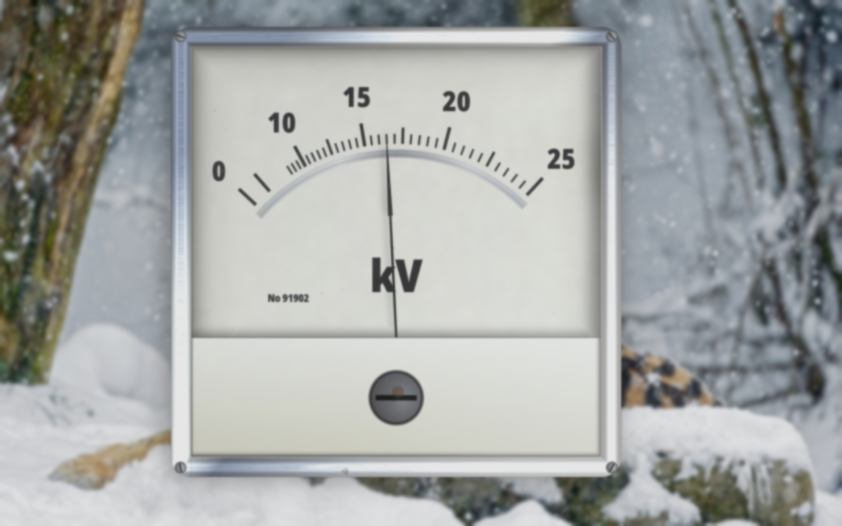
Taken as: value=16.5 unit=kV
